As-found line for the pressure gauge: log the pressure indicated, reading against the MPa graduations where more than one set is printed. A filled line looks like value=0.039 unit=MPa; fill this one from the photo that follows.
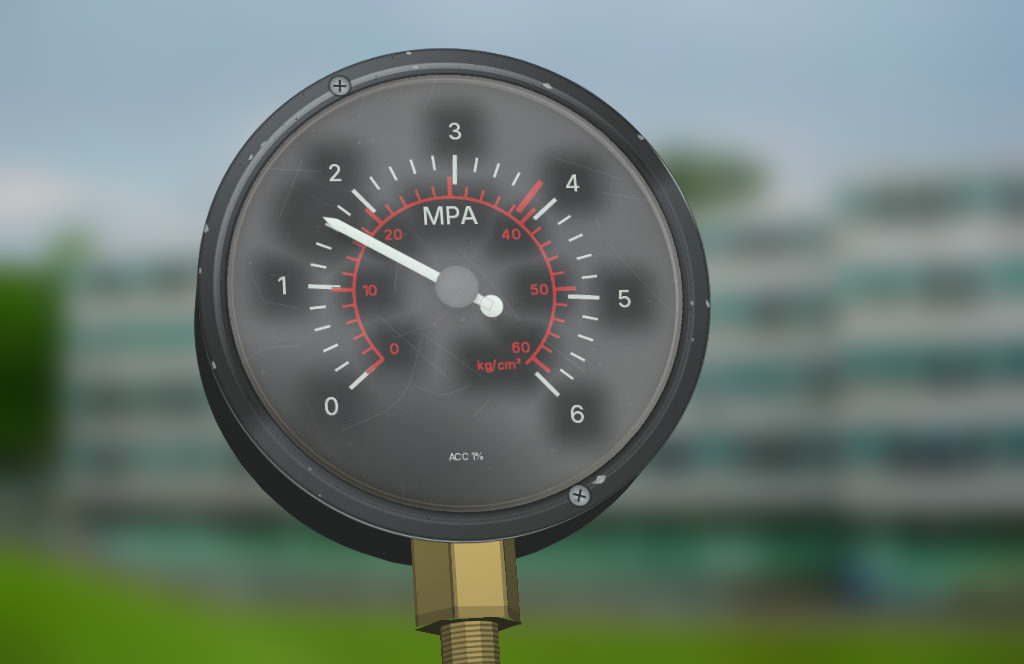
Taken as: value=1.6 unit=MPa
